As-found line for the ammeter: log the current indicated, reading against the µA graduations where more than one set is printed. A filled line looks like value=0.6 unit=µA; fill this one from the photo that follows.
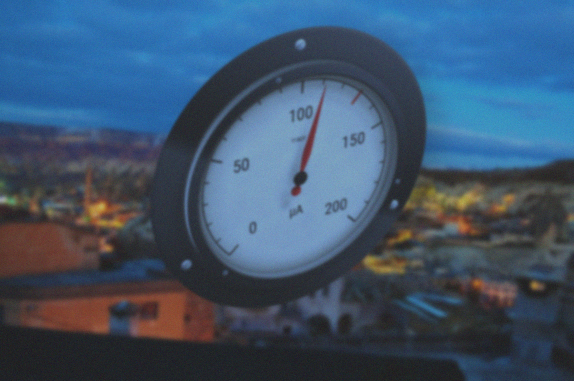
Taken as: value=110 unit=µA
